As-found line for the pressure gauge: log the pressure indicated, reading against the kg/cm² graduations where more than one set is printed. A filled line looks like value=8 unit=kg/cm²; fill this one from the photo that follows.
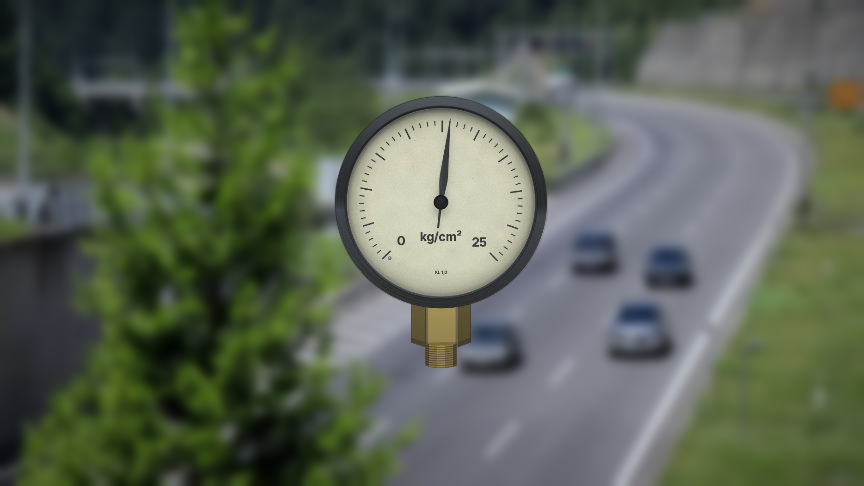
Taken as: value=13 unit=kg/cm²
